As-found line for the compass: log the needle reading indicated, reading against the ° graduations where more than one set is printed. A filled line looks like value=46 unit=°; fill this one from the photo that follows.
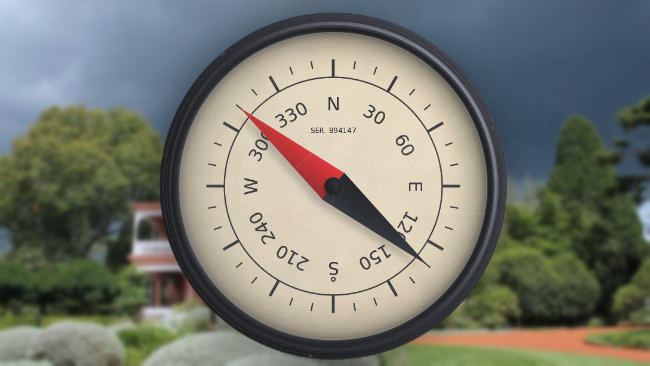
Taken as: value=310 unit=°
